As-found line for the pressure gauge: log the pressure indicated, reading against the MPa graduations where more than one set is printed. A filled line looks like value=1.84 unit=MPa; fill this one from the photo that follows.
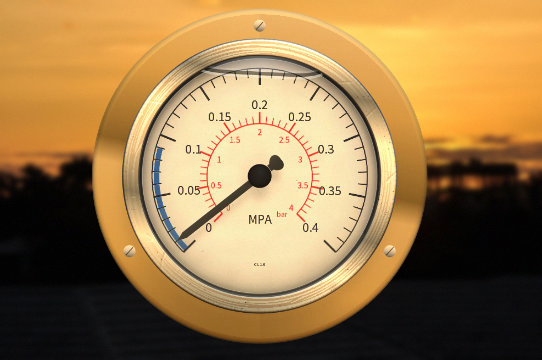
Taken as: value=0.01 unit=MPa
